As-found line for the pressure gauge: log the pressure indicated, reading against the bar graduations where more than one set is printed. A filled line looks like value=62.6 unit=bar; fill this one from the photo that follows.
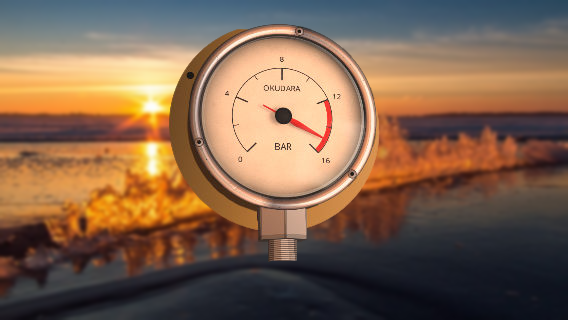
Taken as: value=15 unit=bar
